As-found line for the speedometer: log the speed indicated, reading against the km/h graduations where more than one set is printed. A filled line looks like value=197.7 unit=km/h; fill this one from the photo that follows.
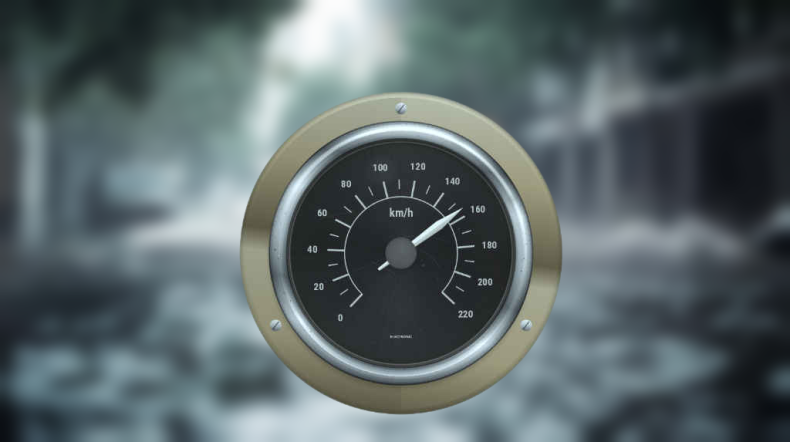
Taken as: value=155 unit=km/h
